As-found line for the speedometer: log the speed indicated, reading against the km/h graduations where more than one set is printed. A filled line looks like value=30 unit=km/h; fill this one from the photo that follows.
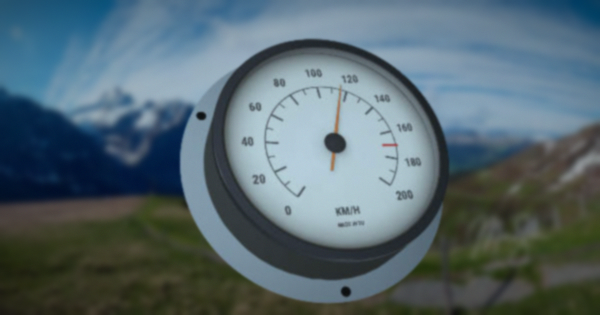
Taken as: value=115 unit=km/h
